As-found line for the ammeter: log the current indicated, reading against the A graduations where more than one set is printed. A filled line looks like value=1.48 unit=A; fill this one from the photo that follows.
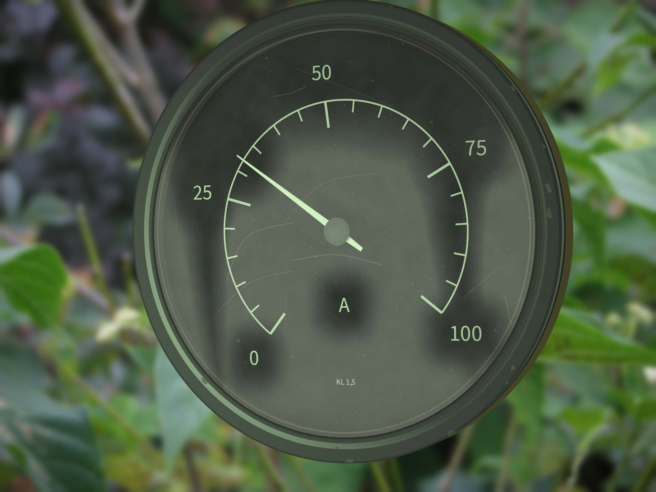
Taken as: value=32.5 unit=A
